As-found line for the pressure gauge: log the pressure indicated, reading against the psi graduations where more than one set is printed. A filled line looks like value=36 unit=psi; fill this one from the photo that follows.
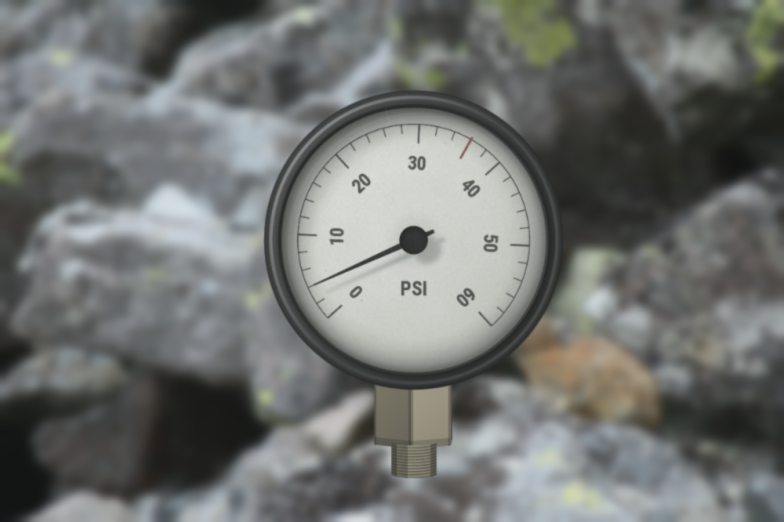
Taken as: value=4 unit=psi
